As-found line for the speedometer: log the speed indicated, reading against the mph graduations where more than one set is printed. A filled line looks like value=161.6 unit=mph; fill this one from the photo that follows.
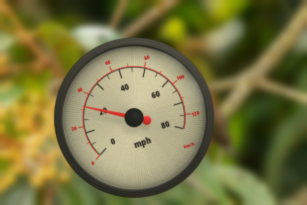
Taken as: value=20 unit=mph
